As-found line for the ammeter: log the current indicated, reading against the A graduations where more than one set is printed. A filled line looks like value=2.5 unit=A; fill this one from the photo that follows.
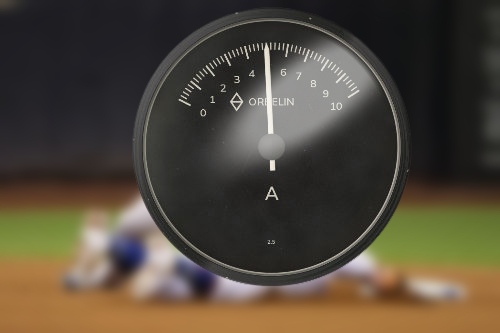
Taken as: value=5 unit=A
